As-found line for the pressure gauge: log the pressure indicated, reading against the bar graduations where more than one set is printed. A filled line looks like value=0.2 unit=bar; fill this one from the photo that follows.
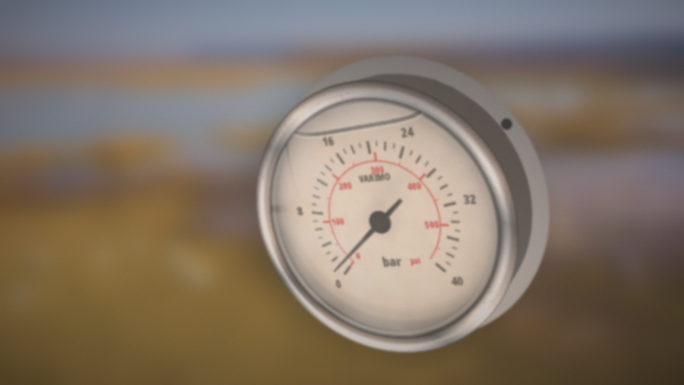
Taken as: value=1 unit=bar
